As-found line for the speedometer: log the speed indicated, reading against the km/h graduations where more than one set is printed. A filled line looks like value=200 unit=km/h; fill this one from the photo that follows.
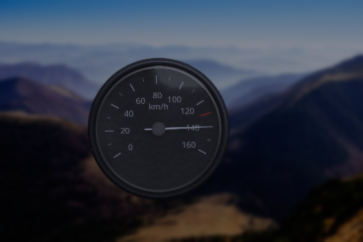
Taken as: value=140 unit=km/h
